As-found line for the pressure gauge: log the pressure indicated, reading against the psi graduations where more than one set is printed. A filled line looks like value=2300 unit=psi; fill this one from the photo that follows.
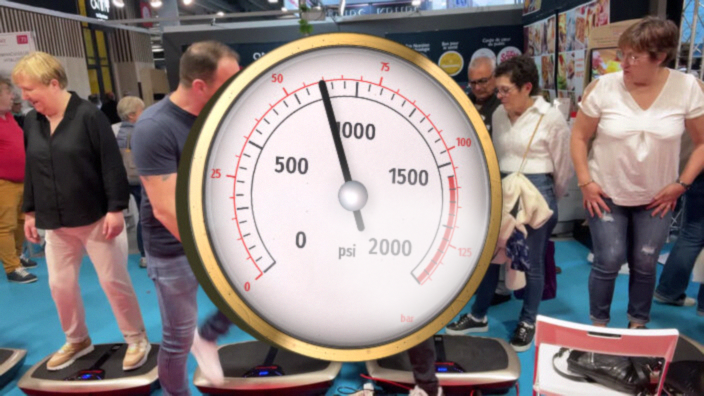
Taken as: value=850 unit=psi
